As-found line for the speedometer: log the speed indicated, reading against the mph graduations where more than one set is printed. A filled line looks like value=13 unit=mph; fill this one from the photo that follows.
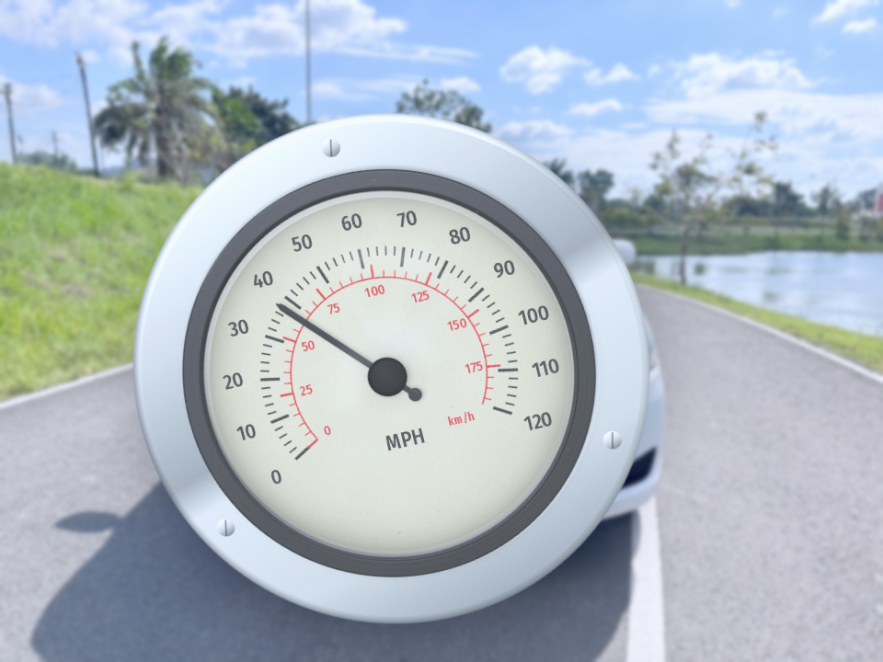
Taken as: value=38 unit=mph
